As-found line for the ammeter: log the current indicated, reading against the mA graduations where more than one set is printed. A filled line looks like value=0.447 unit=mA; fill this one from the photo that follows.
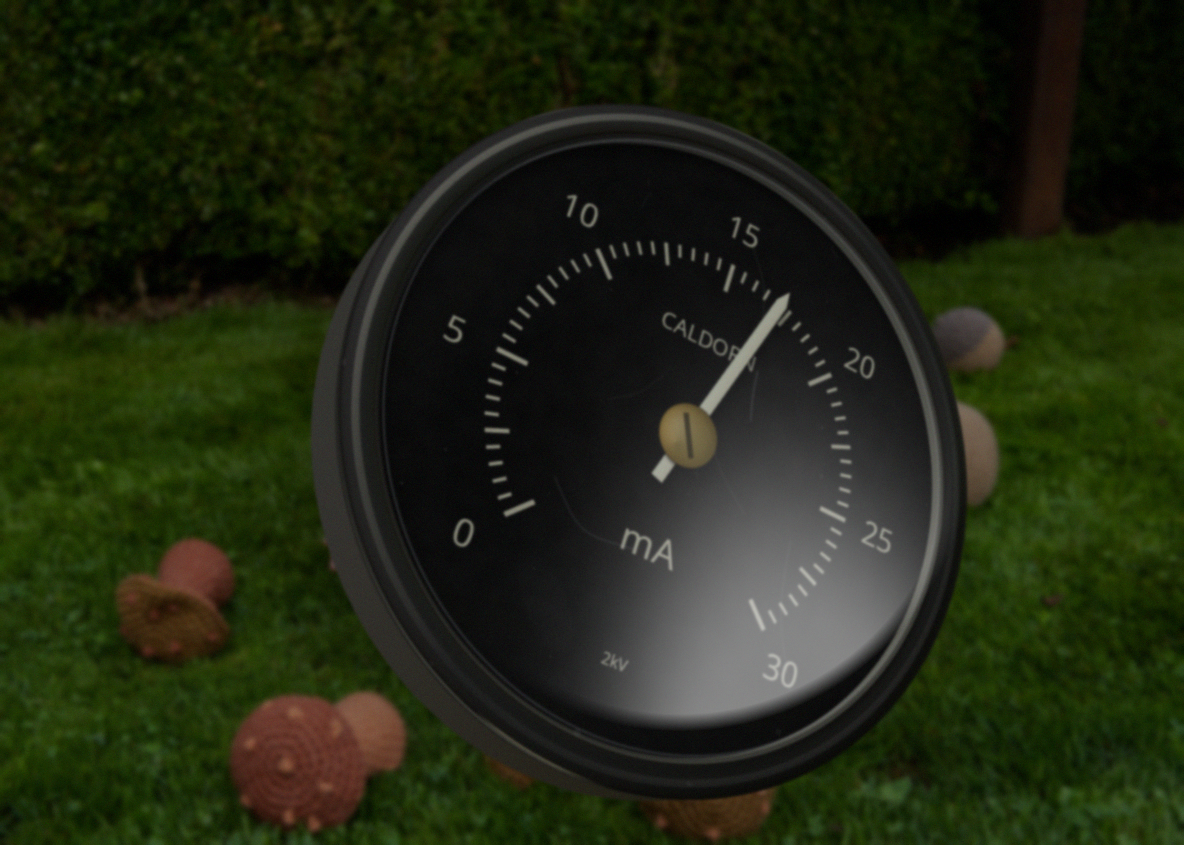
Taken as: value=17 unit=mA
